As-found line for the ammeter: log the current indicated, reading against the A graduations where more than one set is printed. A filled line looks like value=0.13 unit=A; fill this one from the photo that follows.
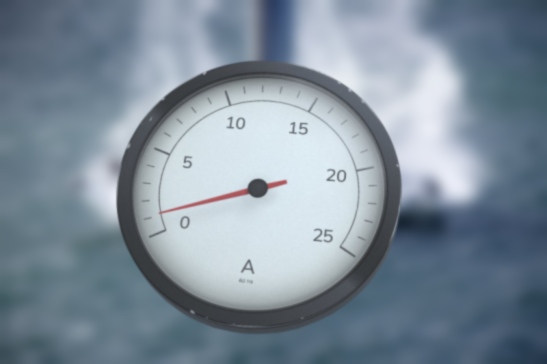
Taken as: value=1 unit=A
